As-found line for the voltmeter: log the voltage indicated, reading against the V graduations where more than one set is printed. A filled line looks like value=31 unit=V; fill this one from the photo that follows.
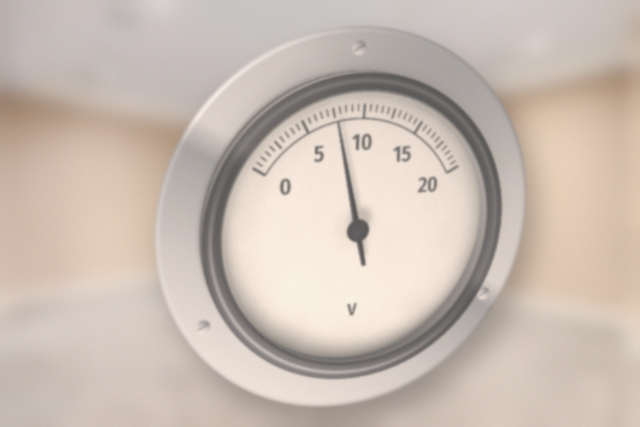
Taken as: value=7.5 unit=V
